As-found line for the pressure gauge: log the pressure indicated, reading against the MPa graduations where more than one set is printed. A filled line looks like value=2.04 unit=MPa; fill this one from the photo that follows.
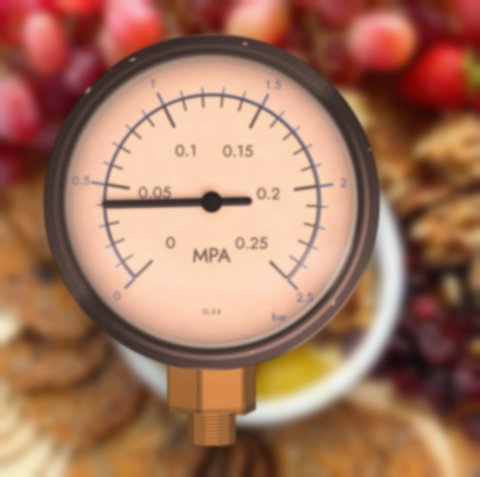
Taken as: value=0.04 unit=MPa
